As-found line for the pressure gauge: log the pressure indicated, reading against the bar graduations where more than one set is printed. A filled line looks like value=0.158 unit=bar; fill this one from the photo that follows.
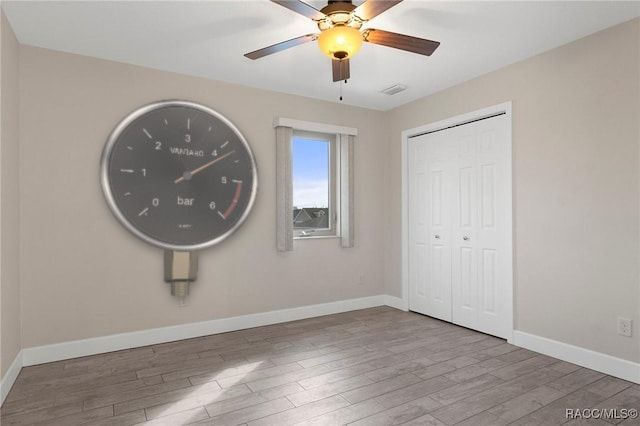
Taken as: value=4.25 unit=bar
